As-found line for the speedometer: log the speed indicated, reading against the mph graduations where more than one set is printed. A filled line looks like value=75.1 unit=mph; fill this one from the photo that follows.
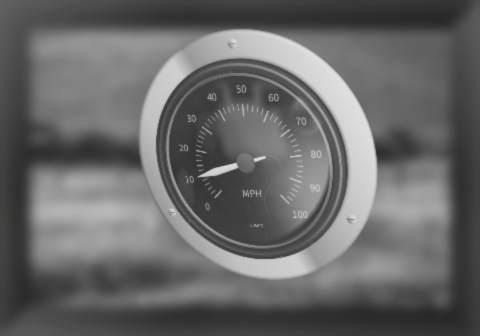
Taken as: value=10 unit=mph
